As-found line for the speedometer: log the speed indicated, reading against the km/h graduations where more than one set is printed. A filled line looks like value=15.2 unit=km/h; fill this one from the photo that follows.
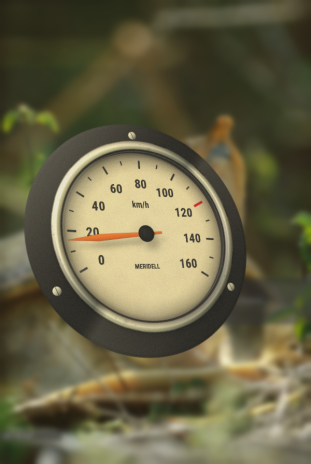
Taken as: value=15 unit=km/h
